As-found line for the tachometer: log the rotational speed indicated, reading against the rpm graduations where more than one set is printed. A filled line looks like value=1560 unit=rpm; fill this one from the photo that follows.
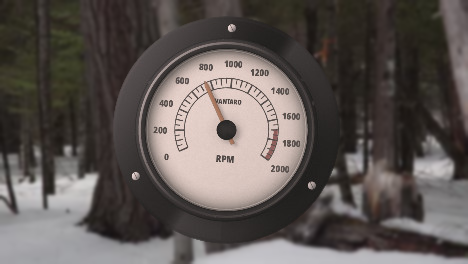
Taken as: value=750 unit=rpm
